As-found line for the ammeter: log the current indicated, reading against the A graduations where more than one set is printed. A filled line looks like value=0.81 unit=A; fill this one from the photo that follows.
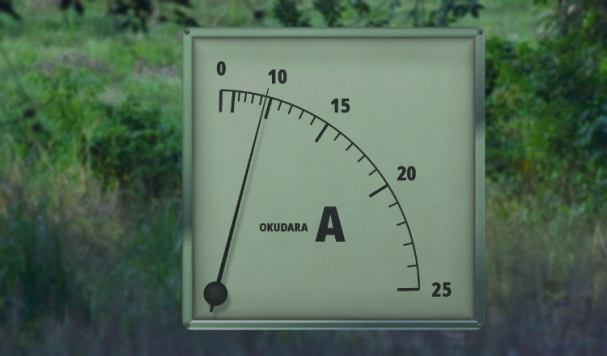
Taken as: value=9.5 unit=A
